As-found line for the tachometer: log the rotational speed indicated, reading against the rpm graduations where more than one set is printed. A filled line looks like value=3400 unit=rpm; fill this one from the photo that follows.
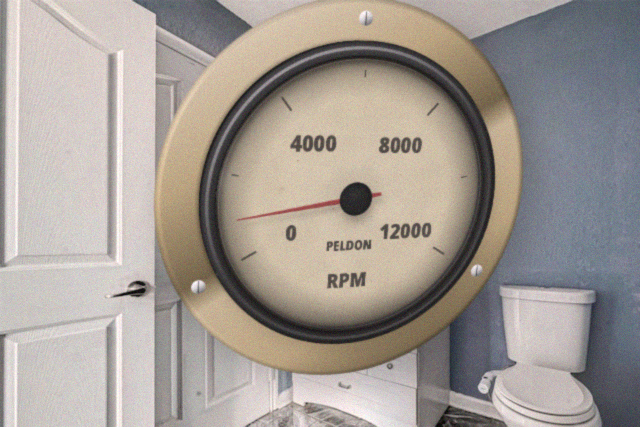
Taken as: value=1000 unit=rpm
